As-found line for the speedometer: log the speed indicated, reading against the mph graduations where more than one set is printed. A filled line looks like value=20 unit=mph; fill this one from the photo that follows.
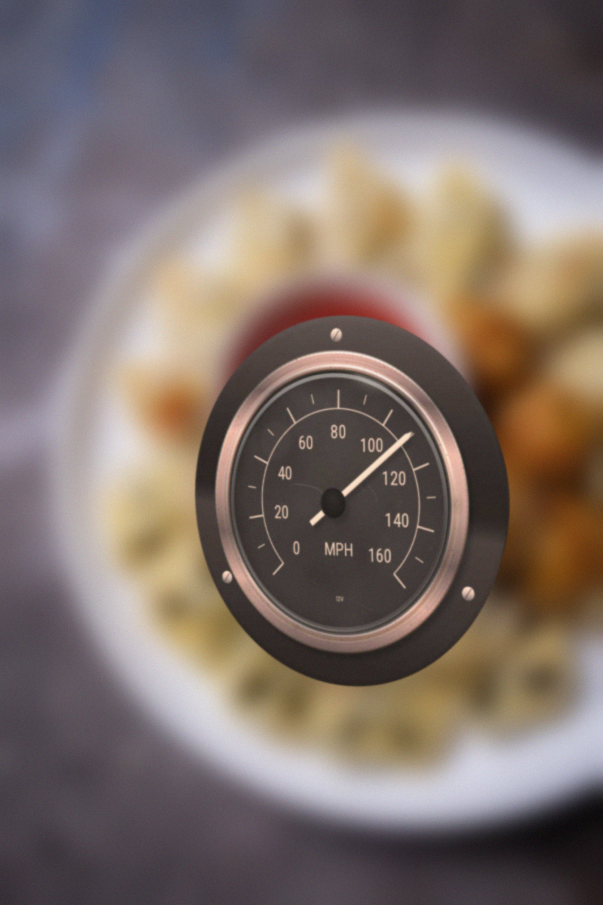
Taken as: value=110 unit=mph
